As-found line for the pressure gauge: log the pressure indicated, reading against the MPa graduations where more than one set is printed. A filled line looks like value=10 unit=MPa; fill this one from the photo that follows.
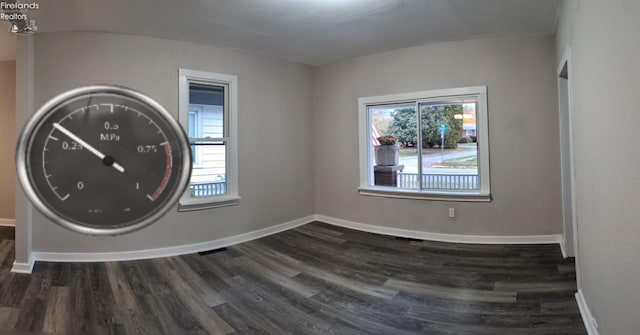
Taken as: value=0.3 unit=MPa
